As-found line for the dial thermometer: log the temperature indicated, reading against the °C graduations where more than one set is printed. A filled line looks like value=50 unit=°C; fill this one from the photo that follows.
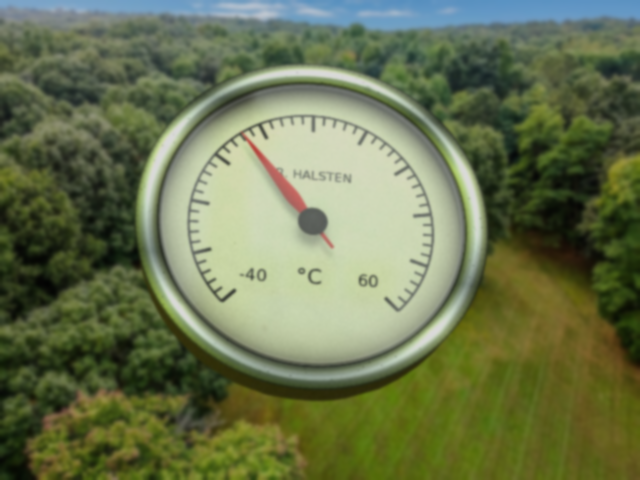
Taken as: value=-4 unit=°C
